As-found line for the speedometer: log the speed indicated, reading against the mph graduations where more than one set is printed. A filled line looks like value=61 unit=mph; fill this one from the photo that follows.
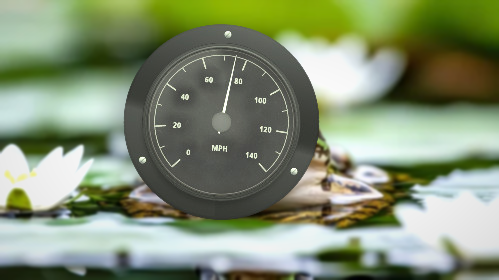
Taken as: value=75 unit=mph
